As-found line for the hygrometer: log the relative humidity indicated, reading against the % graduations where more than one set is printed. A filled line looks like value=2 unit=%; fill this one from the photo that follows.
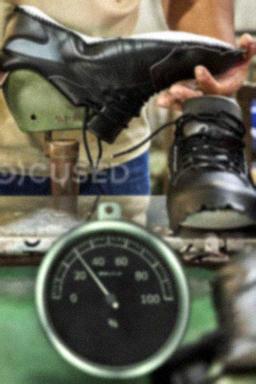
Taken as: value=30 unit=%
